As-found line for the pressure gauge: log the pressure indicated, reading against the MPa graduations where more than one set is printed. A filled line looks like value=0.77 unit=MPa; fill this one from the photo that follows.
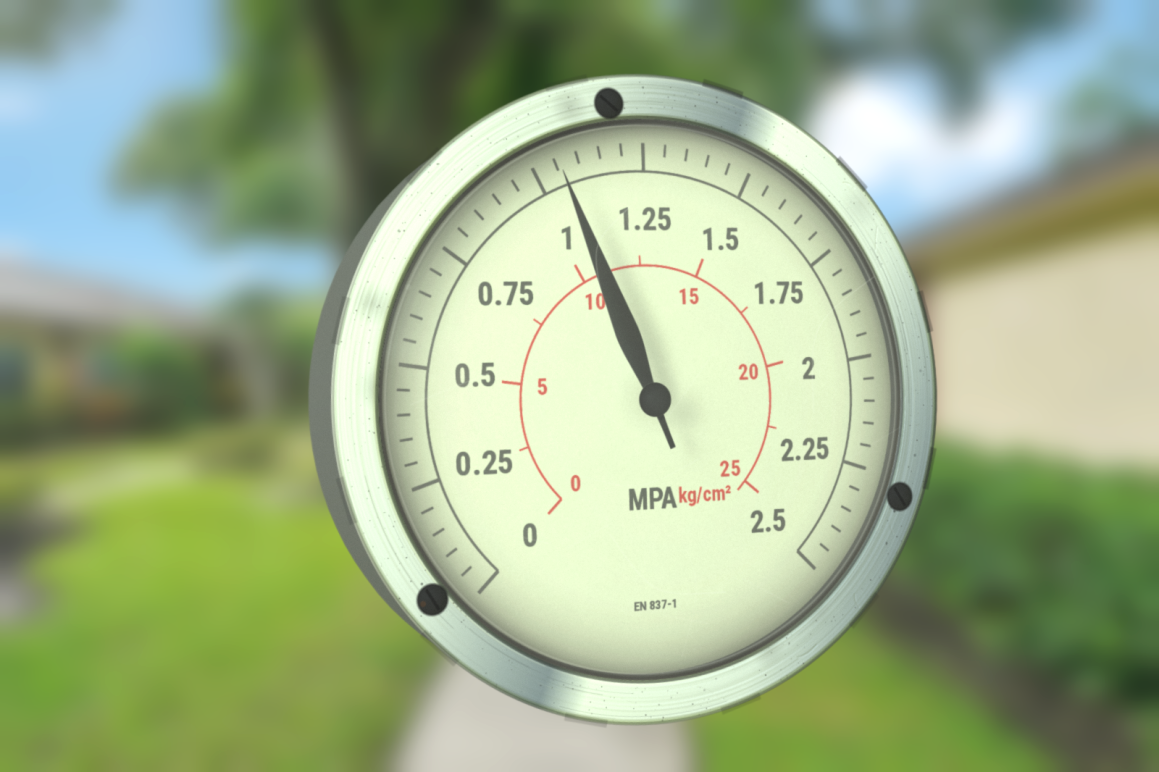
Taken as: value=1.05 unit=MPa
